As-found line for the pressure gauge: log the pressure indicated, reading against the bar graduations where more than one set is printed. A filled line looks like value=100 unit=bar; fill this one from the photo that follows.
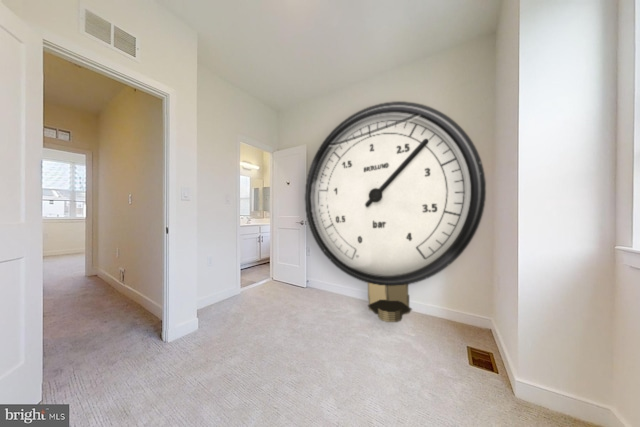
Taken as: value=2.7 unit=bar
